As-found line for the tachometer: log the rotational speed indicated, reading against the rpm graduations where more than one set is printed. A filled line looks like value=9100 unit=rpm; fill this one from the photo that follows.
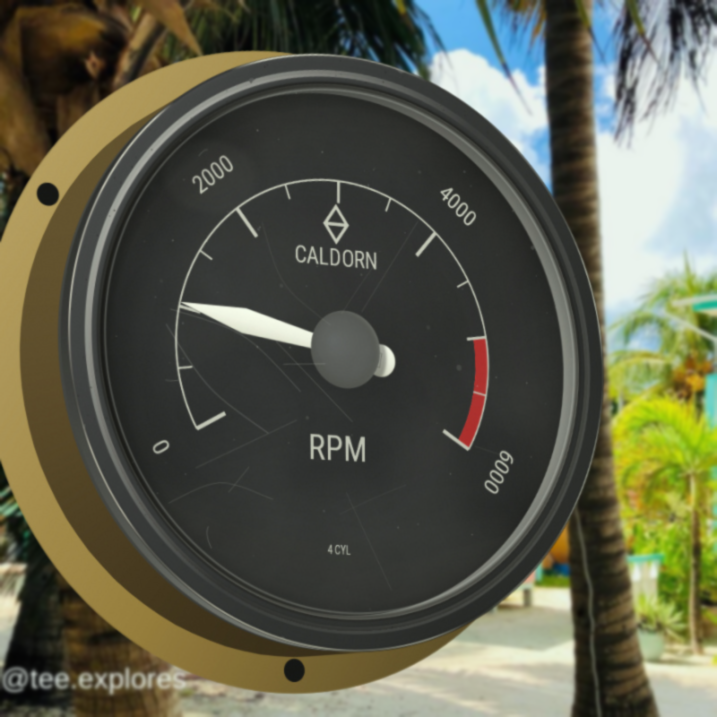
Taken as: value=1000 unit=rpm
